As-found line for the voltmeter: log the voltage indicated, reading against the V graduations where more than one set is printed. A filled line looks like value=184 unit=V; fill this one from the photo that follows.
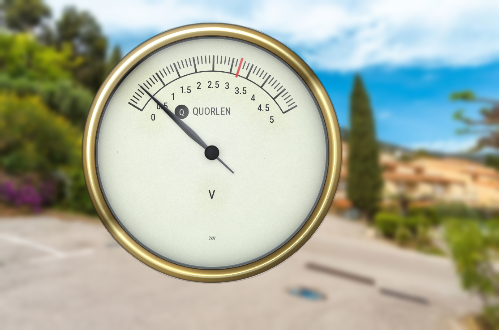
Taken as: value=0.5 unit=V
